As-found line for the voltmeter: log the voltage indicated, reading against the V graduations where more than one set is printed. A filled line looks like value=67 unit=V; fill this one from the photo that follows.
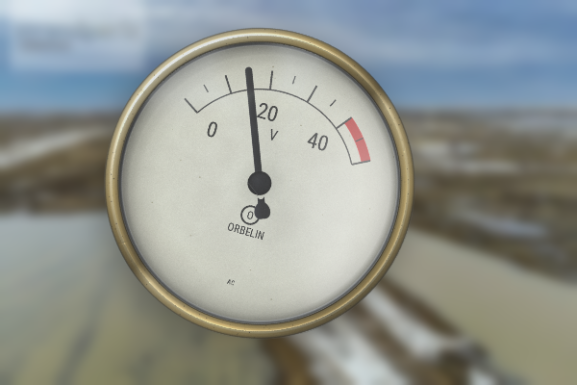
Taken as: value=15 unit=V
